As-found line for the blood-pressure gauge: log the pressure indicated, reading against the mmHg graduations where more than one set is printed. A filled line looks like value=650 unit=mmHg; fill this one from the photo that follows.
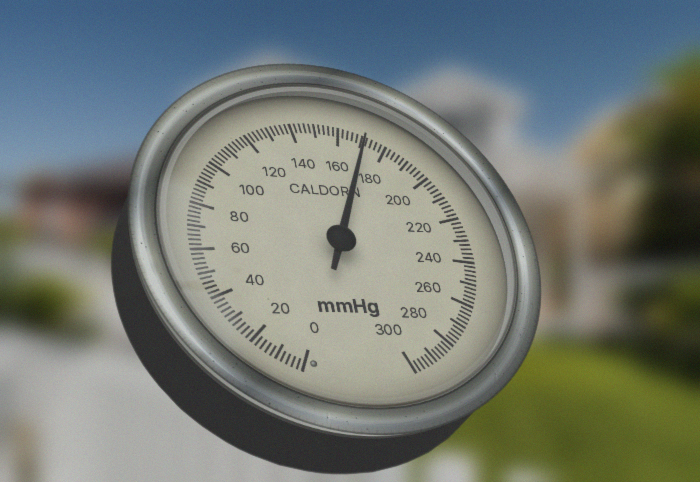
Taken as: value=170 unit=mmHg
